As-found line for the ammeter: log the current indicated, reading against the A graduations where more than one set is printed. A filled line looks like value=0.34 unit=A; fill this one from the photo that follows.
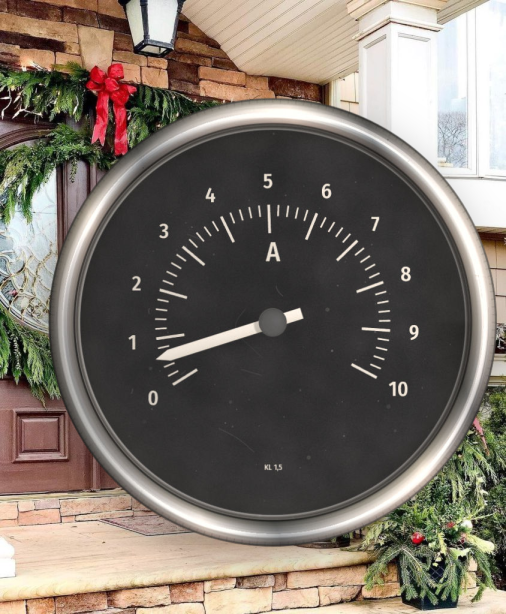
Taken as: value=0.6 unit=A
